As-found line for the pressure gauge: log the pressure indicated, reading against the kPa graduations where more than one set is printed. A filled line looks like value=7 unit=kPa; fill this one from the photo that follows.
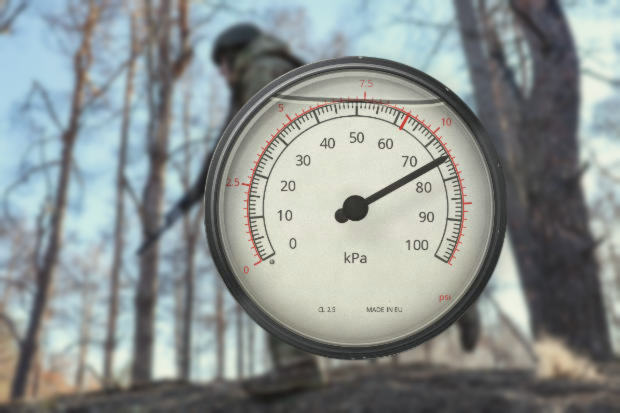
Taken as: value=75 unit=kPa
